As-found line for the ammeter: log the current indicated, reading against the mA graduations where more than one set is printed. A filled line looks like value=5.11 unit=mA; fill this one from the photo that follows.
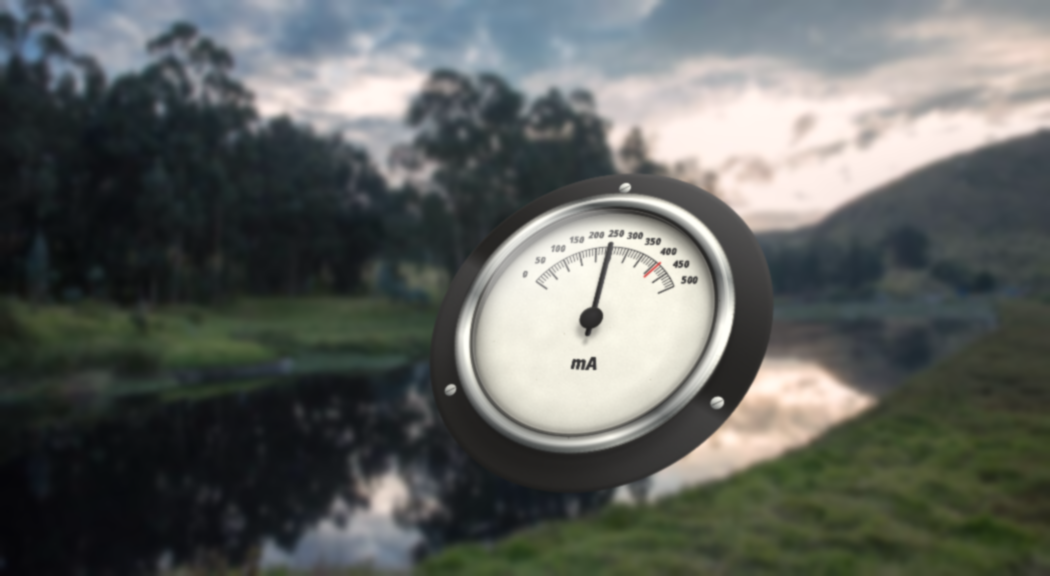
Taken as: value=250 unit=mA
